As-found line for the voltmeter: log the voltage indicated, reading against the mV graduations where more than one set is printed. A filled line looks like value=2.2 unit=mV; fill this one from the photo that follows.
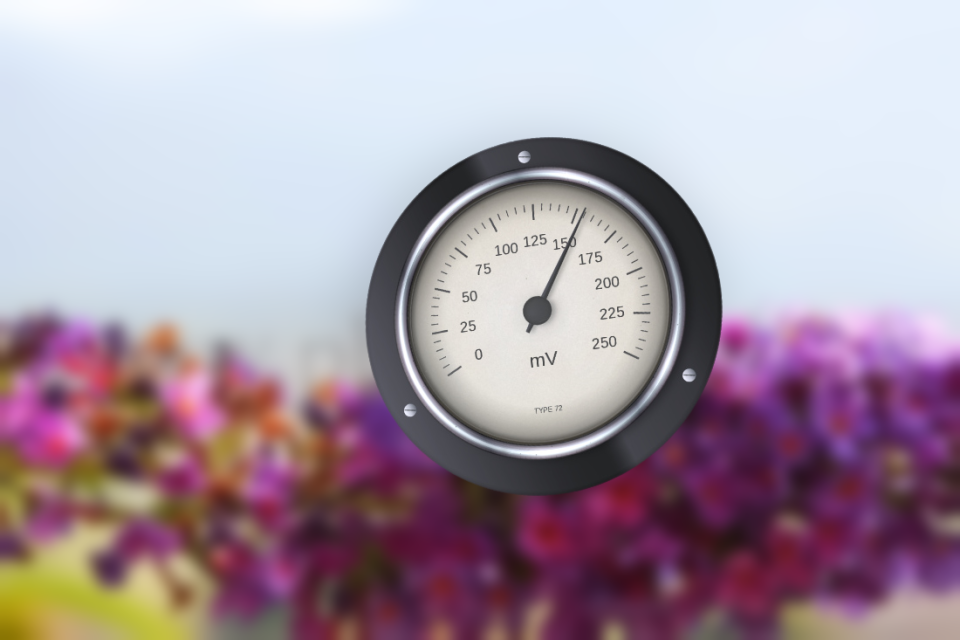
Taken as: value=155 unit=mV
